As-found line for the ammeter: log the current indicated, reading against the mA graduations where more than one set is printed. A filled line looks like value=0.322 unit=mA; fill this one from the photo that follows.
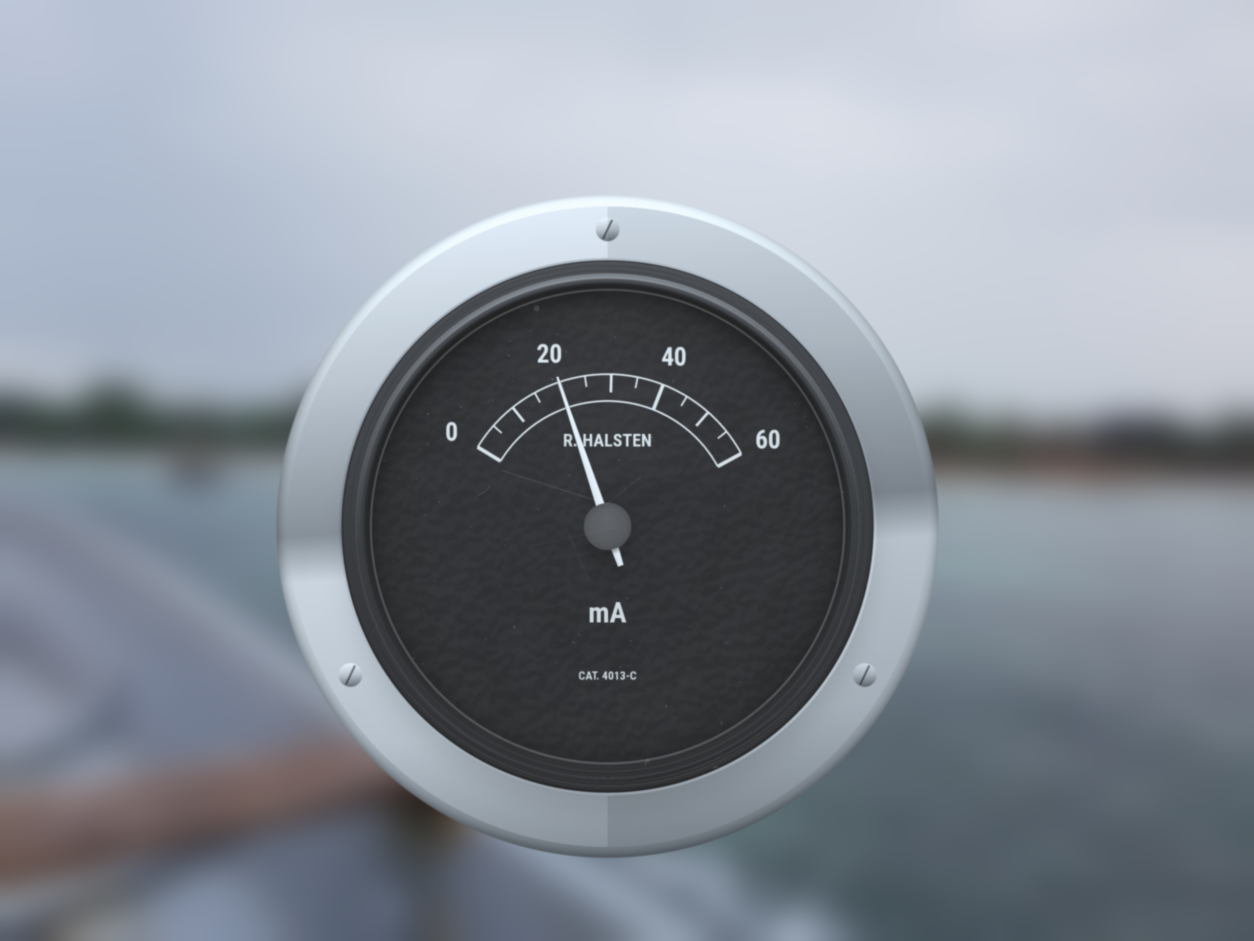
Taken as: value=20 unit=mA
